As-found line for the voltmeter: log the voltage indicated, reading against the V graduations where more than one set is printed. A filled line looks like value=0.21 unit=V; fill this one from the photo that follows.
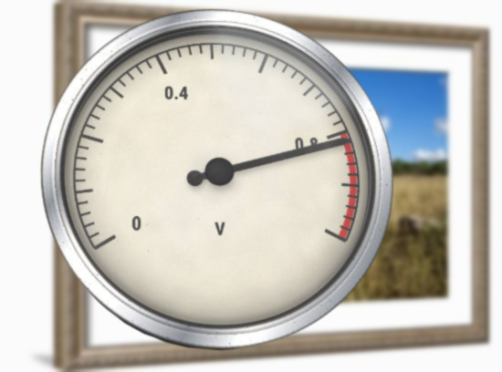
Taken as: value=0.82 unit=V
